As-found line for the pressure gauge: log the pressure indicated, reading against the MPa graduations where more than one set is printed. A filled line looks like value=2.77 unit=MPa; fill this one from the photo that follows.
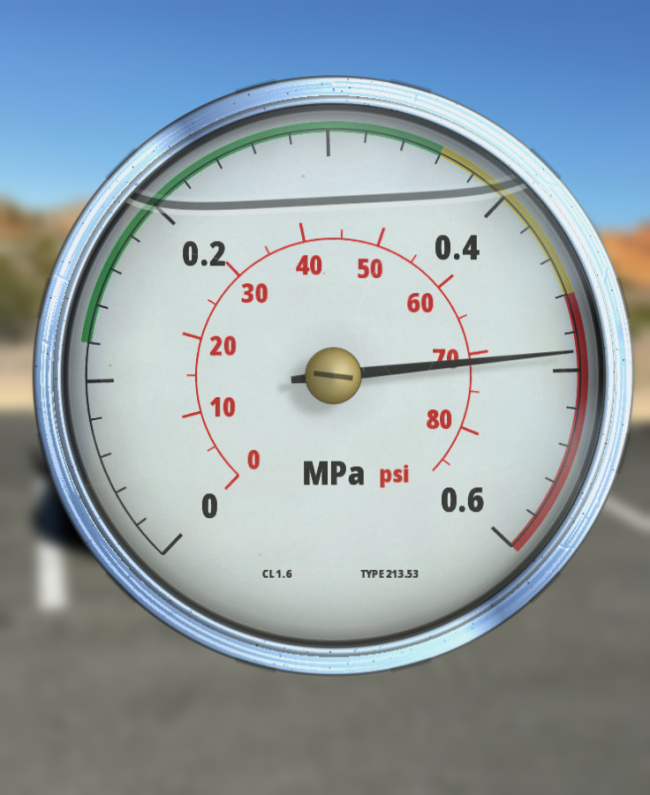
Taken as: value=0.49 unit=MPa
